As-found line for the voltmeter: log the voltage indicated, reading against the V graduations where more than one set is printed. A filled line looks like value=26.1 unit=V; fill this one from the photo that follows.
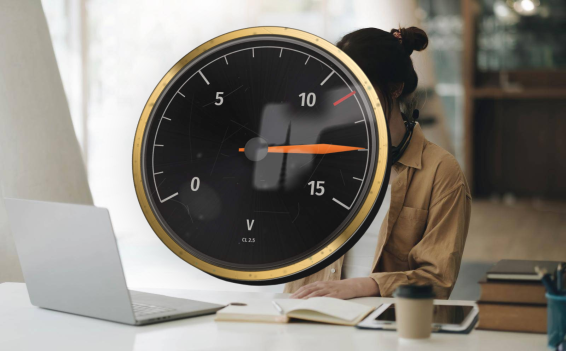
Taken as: value=13 unit=V
